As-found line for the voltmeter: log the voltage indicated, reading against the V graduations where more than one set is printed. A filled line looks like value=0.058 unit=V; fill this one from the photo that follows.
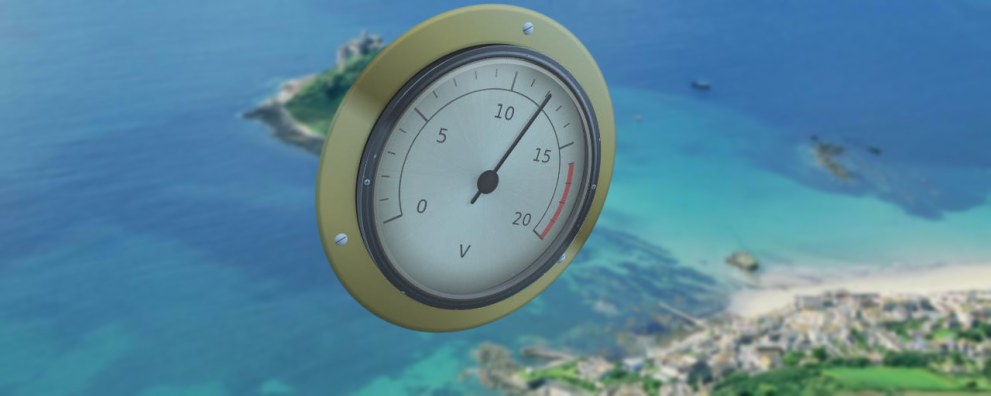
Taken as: value=12 unit=V
